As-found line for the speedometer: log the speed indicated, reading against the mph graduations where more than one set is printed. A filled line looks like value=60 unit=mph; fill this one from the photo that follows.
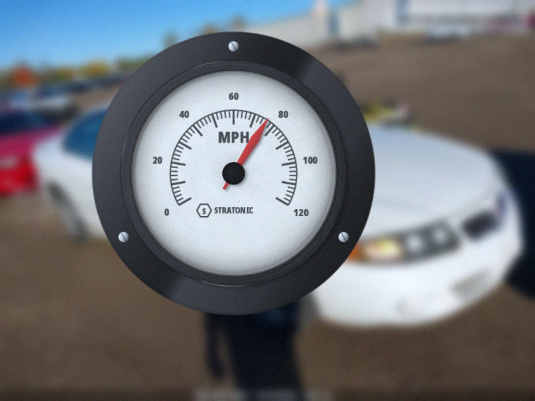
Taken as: value=76 unit=mph
